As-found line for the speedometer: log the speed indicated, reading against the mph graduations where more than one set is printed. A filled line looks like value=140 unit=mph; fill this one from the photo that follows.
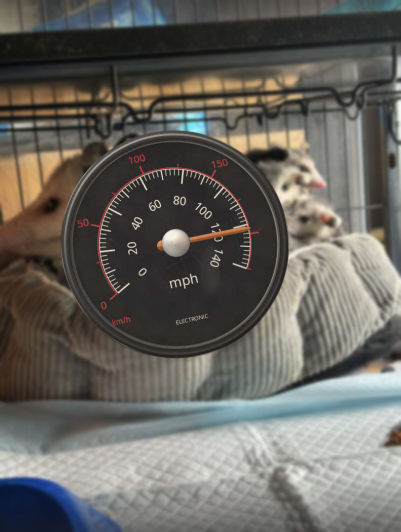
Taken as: value=122 unit=mph
